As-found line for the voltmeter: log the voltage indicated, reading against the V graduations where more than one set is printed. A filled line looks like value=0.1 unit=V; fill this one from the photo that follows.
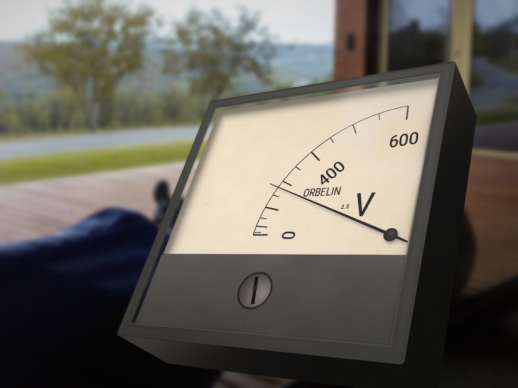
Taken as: value=275 unit=V
